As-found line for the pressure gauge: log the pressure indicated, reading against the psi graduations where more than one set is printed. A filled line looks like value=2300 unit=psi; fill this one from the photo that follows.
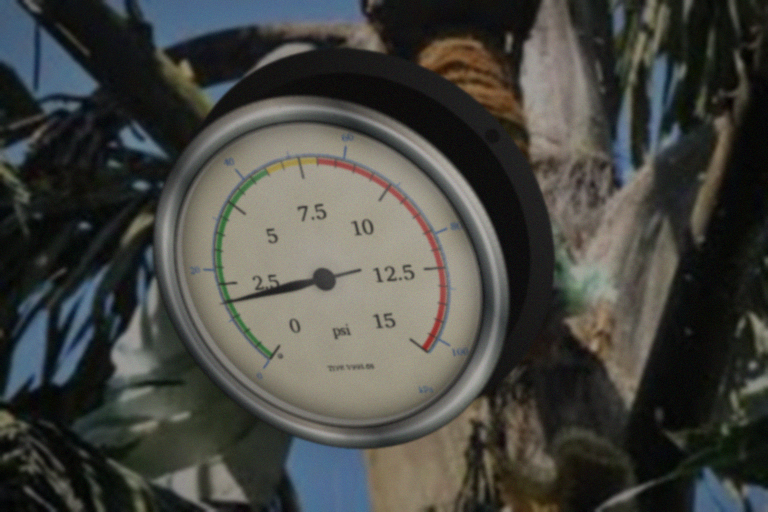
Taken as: value=2 unit=psi
